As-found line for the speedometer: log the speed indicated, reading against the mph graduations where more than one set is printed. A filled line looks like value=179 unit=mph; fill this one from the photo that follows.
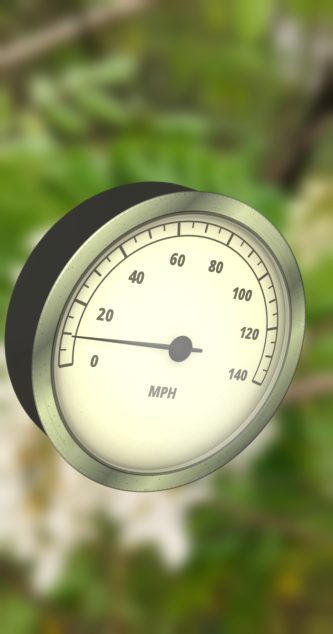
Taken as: value=10 unit=mph
